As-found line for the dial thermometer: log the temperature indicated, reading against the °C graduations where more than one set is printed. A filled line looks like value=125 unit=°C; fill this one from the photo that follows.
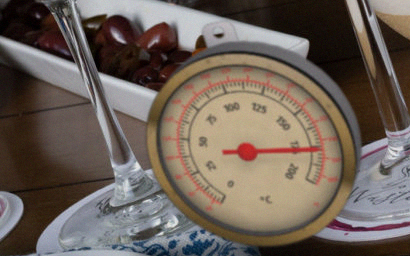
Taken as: value=175 unit=°C
